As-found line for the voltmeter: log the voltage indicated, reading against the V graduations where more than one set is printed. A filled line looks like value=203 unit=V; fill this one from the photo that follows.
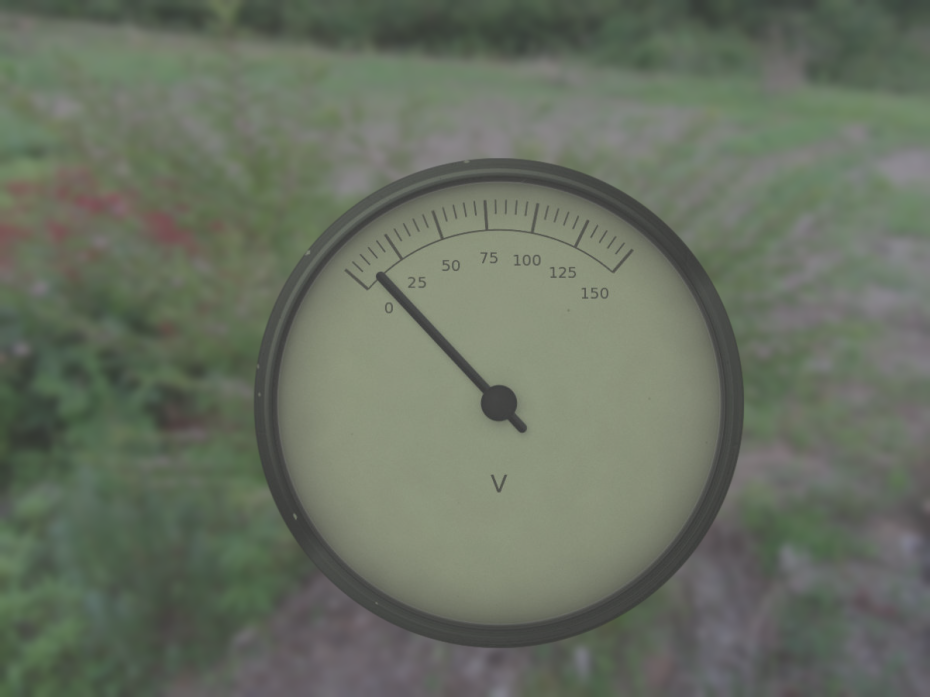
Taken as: value=10 unit=V
